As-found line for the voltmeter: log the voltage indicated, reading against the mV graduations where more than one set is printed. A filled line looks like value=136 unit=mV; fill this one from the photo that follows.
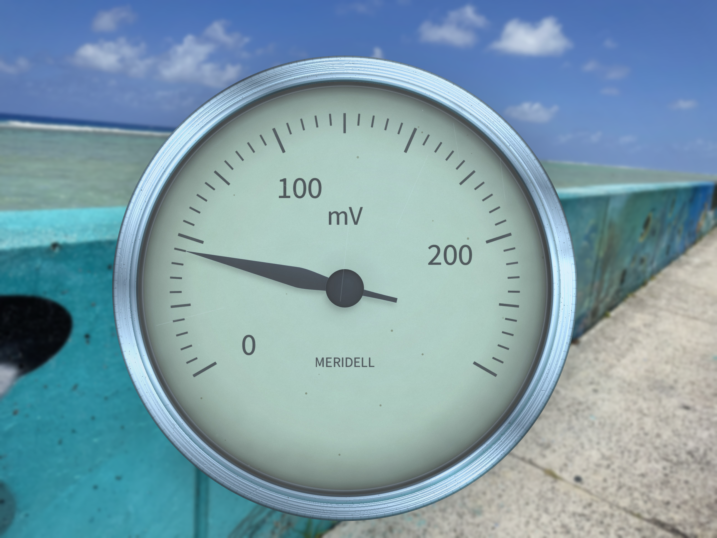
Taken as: value=45 unit=mV
